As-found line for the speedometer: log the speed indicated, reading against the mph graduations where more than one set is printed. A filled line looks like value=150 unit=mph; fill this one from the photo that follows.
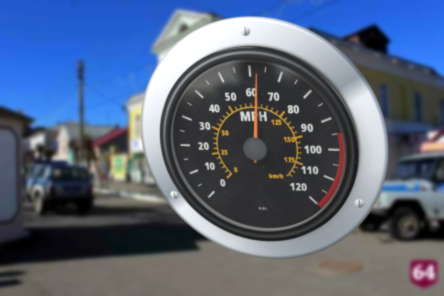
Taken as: value=62.5 unit=mph
